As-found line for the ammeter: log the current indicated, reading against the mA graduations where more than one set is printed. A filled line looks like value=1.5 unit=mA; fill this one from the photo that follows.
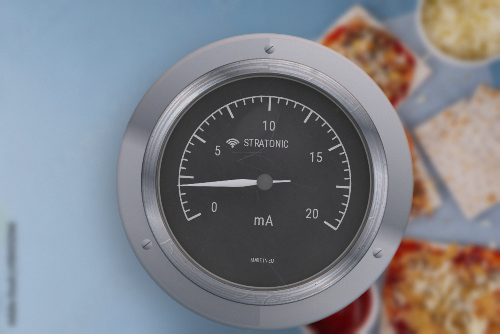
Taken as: value=2 unit=mA
